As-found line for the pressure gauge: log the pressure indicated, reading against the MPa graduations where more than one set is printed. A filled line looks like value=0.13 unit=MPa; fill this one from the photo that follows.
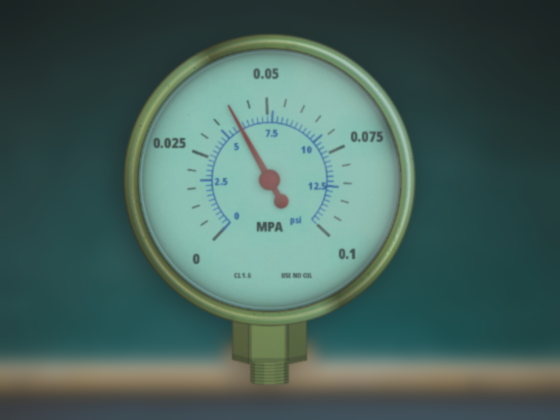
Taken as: value=0.04 unit=MPa
